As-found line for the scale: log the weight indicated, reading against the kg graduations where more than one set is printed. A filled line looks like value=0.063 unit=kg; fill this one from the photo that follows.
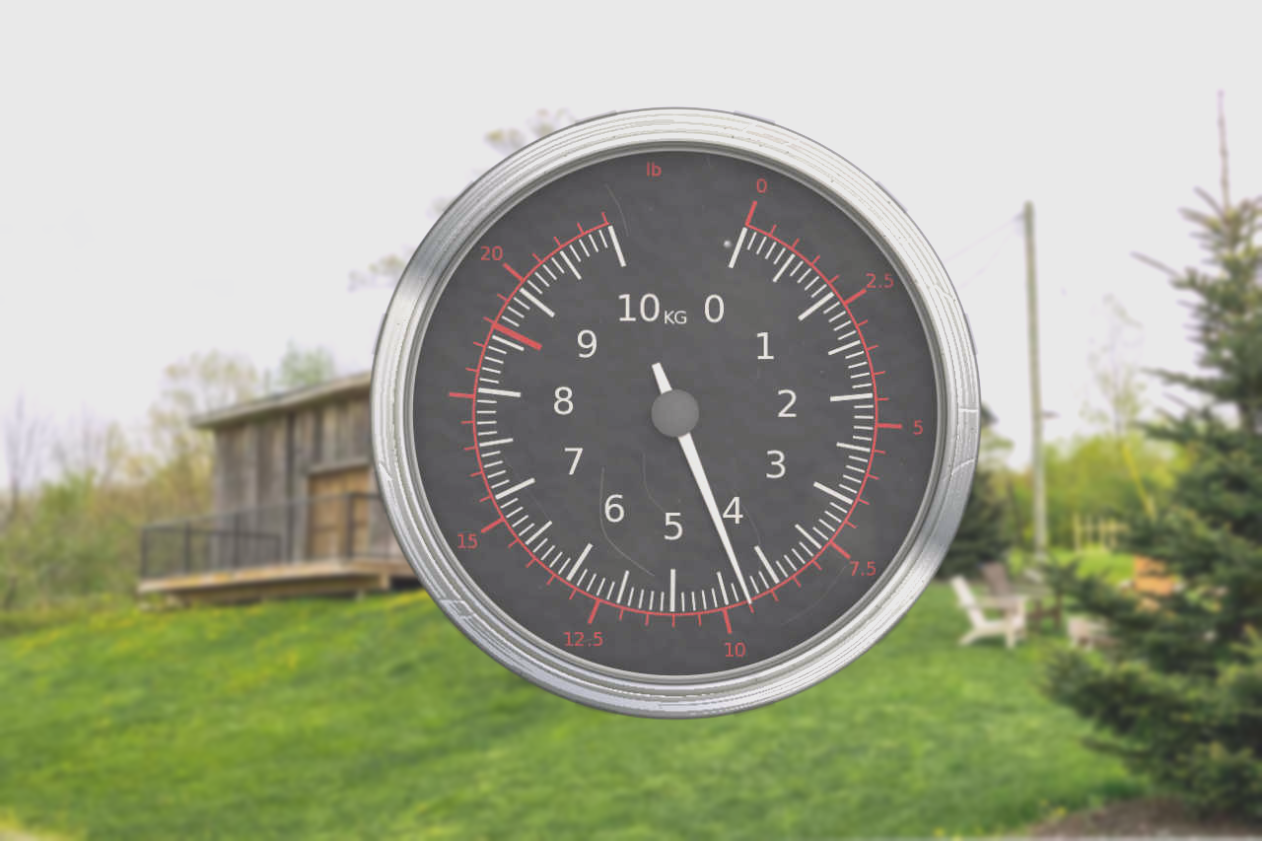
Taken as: value=4.3 unit=kg
